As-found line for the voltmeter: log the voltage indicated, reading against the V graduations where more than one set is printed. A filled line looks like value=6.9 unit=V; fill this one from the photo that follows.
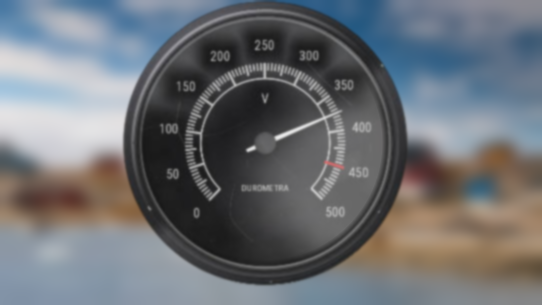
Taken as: value=375 unit=V
